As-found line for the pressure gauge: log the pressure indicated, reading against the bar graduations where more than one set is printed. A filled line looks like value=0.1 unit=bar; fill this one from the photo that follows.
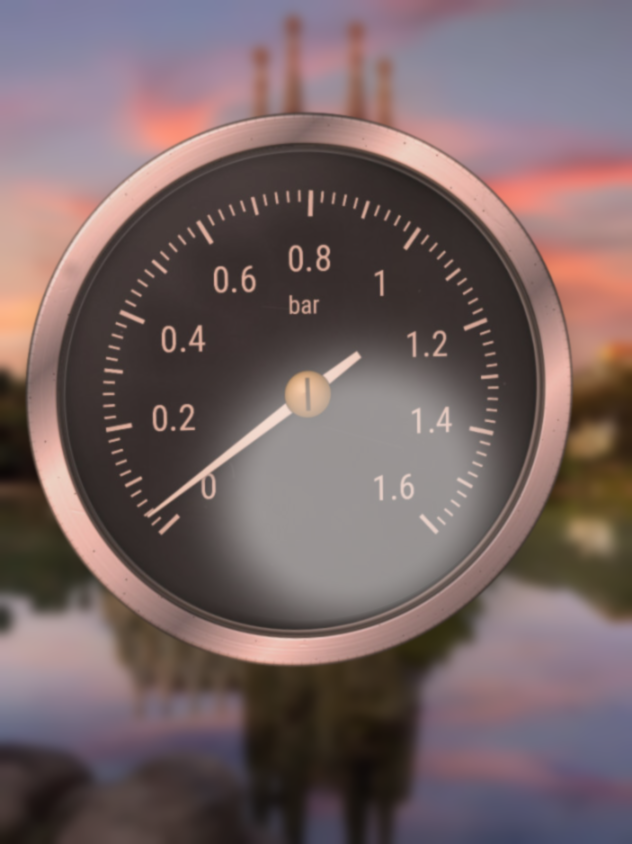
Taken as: value=0.04 unit=bar
